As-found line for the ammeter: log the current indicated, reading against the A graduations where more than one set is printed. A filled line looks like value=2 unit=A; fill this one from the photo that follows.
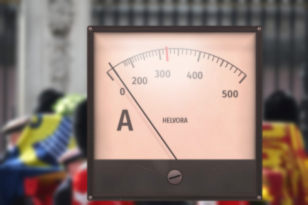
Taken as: value=100 unit=A
